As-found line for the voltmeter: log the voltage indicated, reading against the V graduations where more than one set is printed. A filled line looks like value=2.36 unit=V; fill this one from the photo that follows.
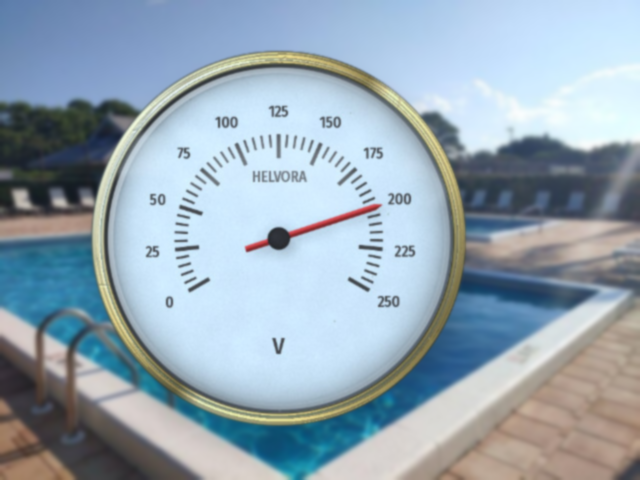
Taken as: value=200 unit=V
